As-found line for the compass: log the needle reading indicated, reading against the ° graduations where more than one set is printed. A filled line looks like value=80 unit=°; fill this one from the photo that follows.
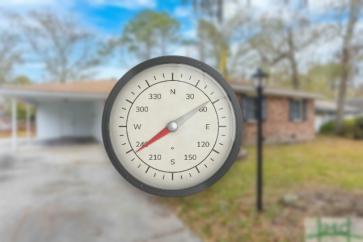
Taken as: value=235 unit=°
